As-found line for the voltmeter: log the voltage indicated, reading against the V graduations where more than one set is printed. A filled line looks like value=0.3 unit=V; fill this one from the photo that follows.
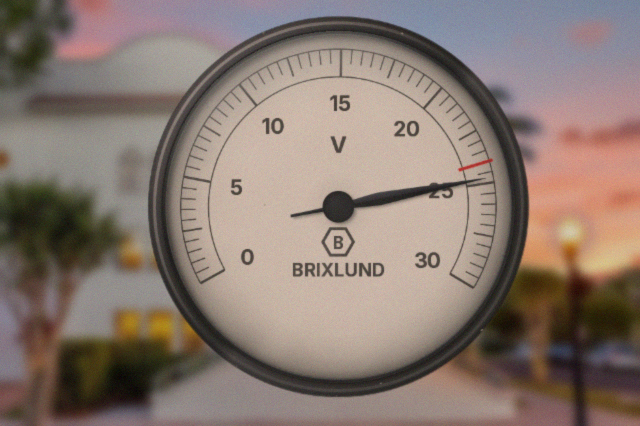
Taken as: value=24.75 unit=V
